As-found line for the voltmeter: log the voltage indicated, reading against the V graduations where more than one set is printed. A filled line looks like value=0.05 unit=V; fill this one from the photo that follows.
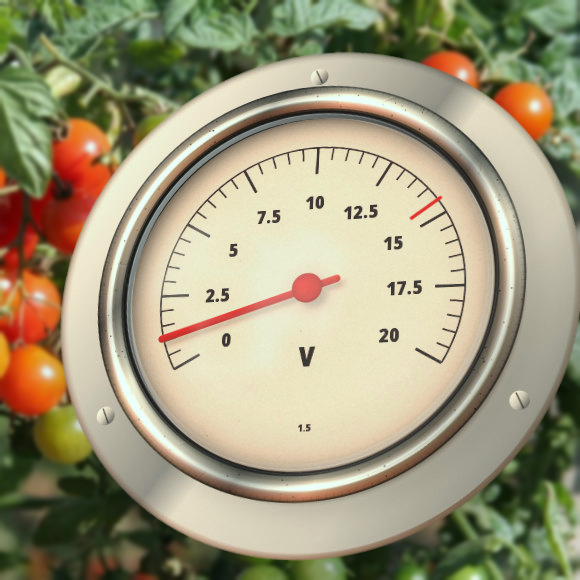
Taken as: value=1 unit=V
